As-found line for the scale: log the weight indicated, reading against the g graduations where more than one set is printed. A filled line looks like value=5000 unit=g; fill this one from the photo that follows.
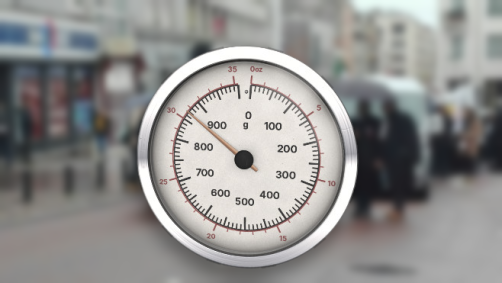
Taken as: value=870 unit=g
